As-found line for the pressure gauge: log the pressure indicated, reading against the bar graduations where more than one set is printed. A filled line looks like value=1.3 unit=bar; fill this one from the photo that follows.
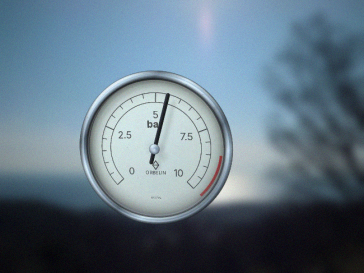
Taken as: value=5.5 unit=bar
